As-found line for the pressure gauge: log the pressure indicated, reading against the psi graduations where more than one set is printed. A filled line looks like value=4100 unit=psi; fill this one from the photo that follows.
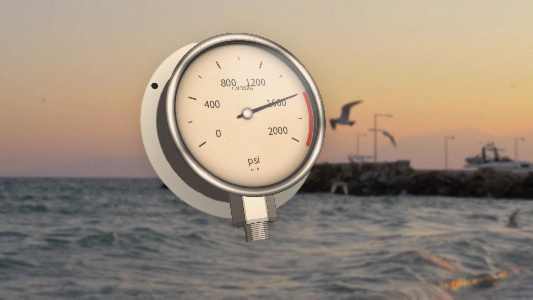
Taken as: value=1600 unit=psi
